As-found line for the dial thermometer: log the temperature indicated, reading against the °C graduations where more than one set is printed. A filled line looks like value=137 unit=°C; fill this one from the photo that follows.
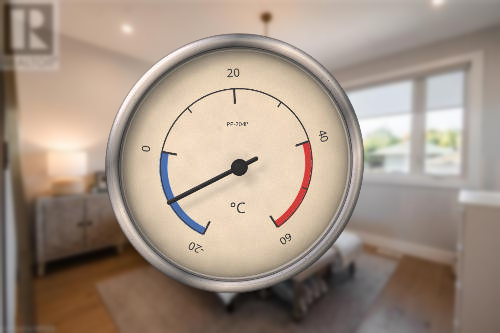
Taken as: value=-10 unit=°C
